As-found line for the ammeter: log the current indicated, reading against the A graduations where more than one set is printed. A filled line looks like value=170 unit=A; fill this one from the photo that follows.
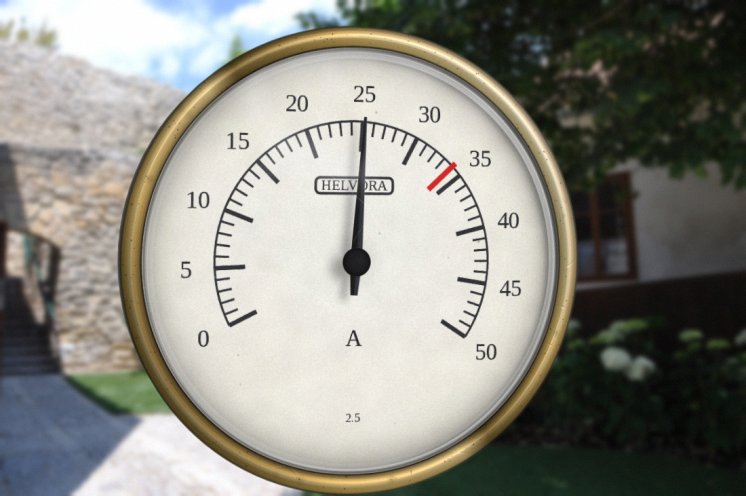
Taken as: value=25 unit=A
